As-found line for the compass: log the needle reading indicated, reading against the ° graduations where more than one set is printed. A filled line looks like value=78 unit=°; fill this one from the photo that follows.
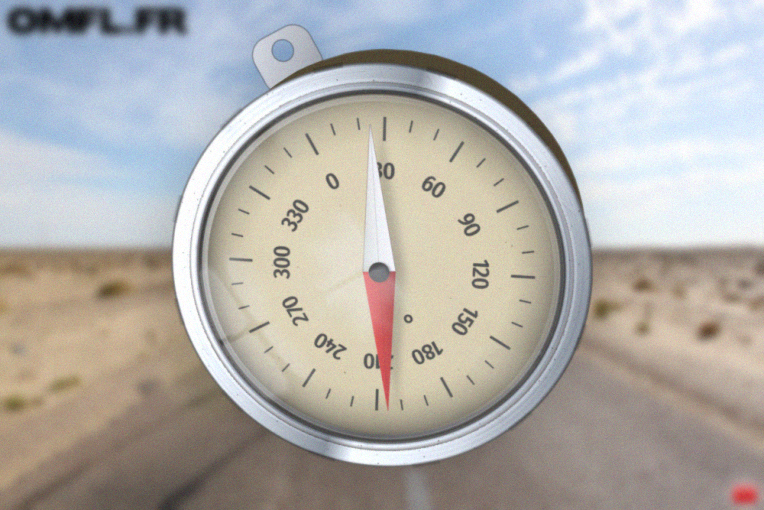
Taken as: value=205 unit=°
